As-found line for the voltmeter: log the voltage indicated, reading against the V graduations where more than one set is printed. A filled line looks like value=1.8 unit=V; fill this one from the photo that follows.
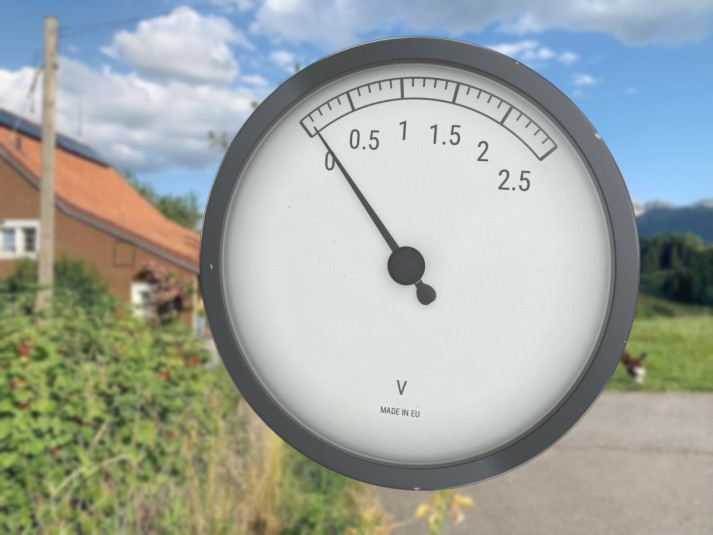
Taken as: value=0.1 unit=V
